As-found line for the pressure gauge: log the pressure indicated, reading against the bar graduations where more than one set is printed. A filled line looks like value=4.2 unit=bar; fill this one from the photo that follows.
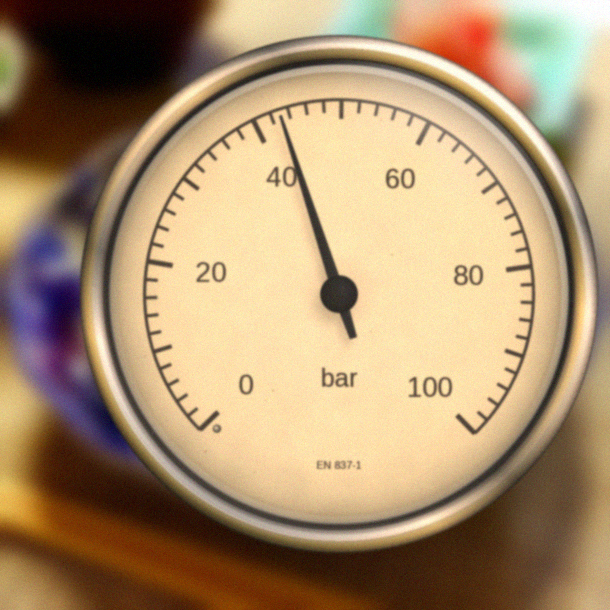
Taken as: value=43 unit=bar
